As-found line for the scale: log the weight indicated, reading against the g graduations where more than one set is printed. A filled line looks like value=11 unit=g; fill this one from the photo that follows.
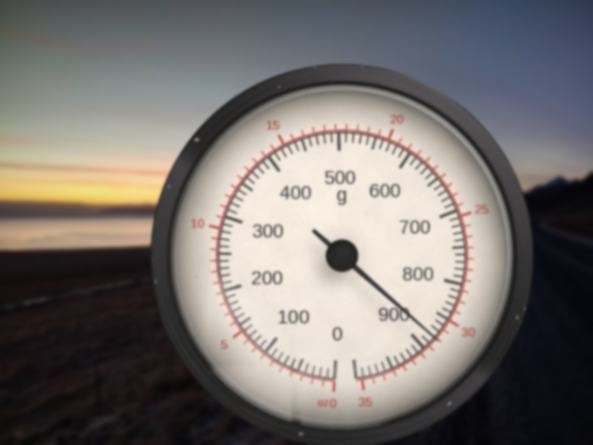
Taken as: value=880 unit=g
